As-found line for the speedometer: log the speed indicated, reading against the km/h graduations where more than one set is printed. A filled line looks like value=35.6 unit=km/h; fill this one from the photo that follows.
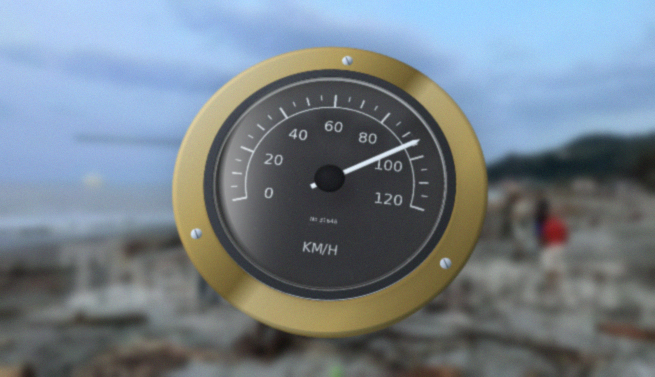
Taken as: value=95 unit=km/h
